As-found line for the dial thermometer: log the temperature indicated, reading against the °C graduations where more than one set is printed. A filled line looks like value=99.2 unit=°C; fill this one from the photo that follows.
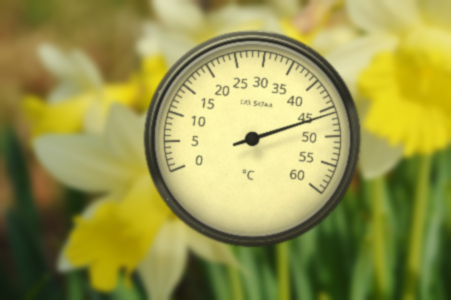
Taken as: value=46 unit=°C
